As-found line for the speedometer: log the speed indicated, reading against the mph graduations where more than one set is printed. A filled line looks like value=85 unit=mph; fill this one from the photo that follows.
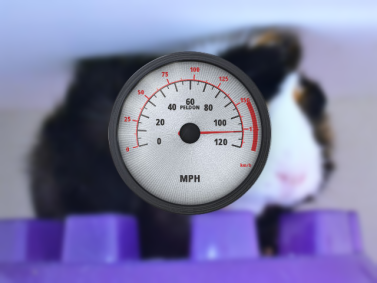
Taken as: value=110 unit=mph
